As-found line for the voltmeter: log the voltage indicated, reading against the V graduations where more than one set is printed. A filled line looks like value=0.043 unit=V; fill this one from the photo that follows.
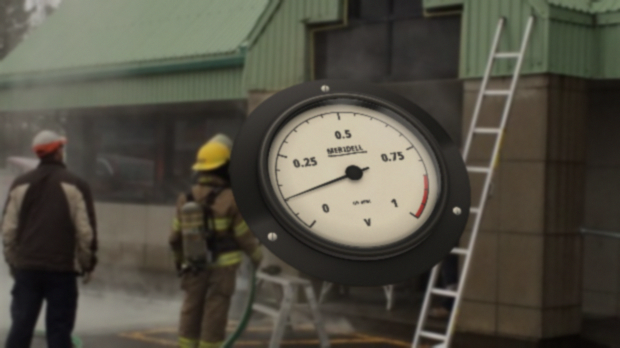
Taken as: value=0.1 unit=V
